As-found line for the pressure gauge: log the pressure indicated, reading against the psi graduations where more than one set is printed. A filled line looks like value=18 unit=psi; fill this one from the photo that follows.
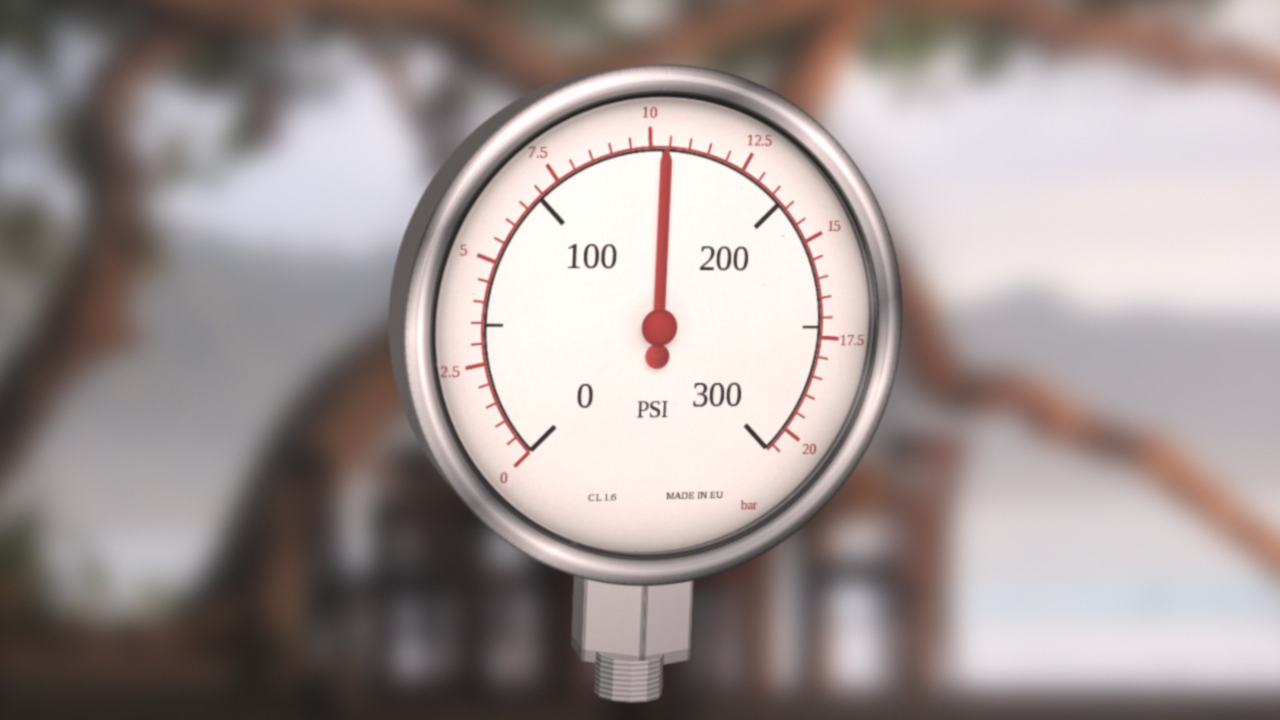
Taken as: value=150 unit=psi
